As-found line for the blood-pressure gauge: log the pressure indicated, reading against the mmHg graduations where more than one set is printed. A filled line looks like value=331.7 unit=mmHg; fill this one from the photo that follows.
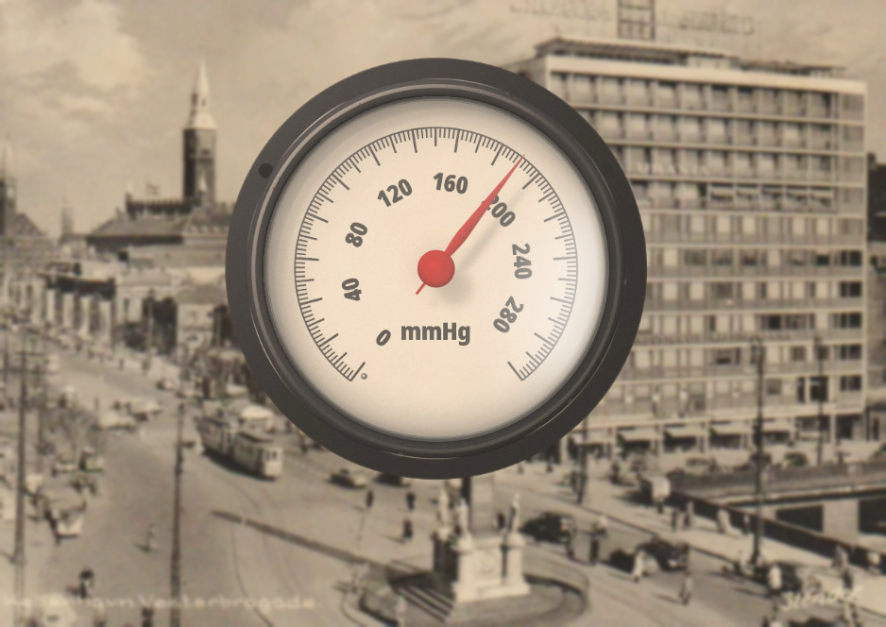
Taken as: value=190 unit=mmHg
